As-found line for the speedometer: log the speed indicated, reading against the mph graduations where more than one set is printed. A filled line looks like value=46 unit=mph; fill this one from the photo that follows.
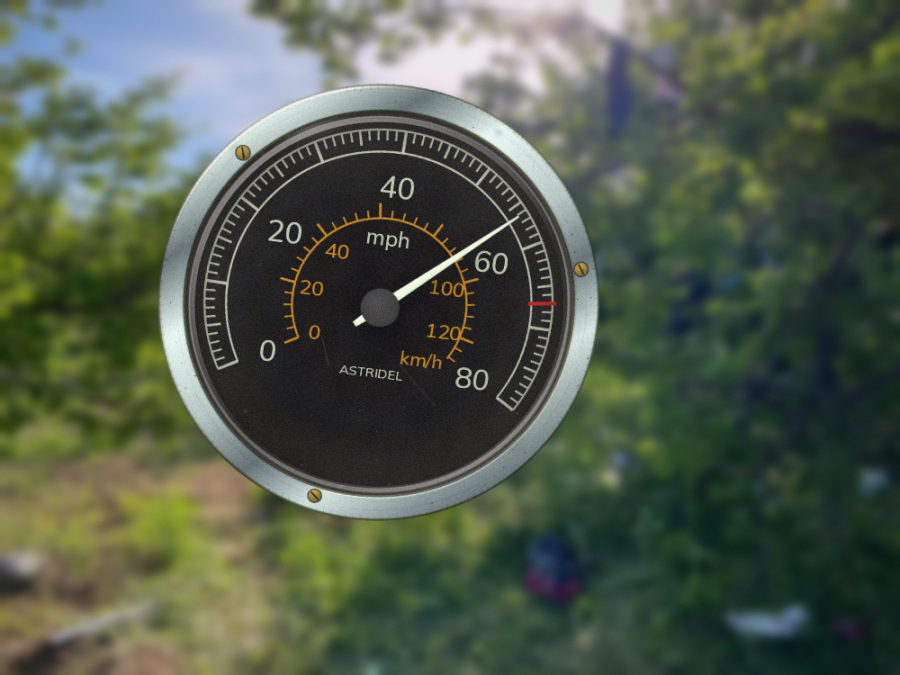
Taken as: value=56 unit=mph
